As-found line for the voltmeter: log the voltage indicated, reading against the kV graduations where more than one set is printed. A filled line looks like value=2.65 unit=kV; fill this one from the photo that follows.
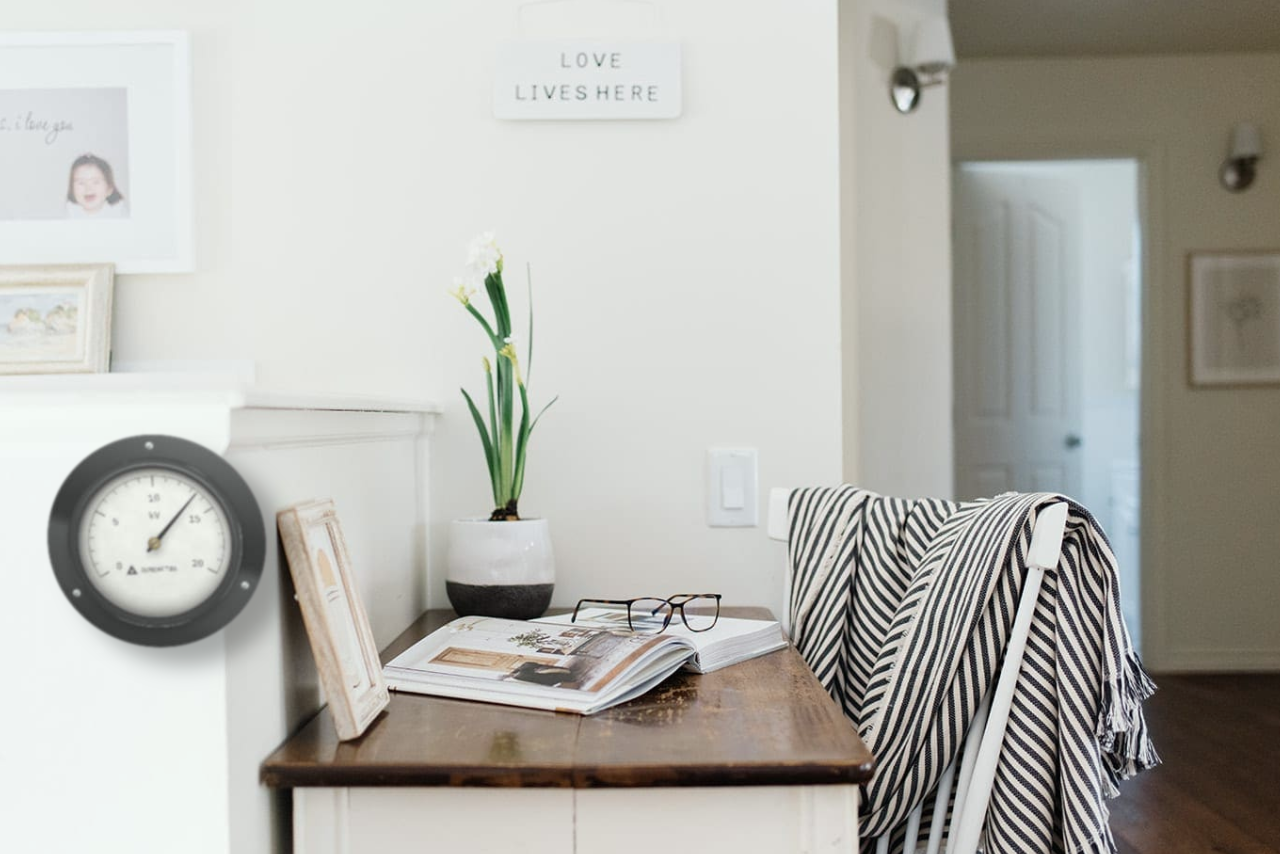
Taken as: value=13.5 unit=kV
